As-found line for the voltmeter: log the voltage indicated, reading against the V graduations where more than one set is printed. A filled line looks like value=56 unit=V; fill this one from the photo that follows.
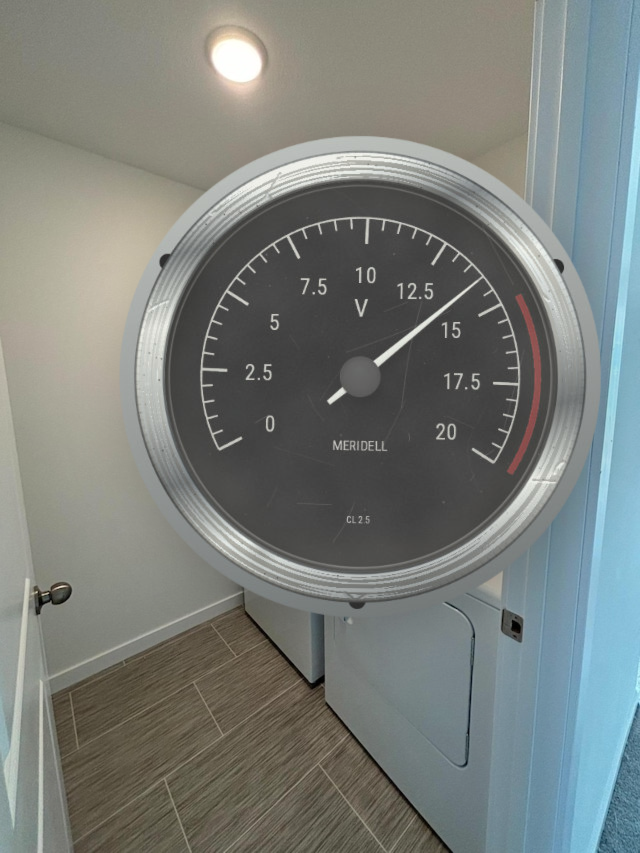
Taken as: value=14 unit=V
